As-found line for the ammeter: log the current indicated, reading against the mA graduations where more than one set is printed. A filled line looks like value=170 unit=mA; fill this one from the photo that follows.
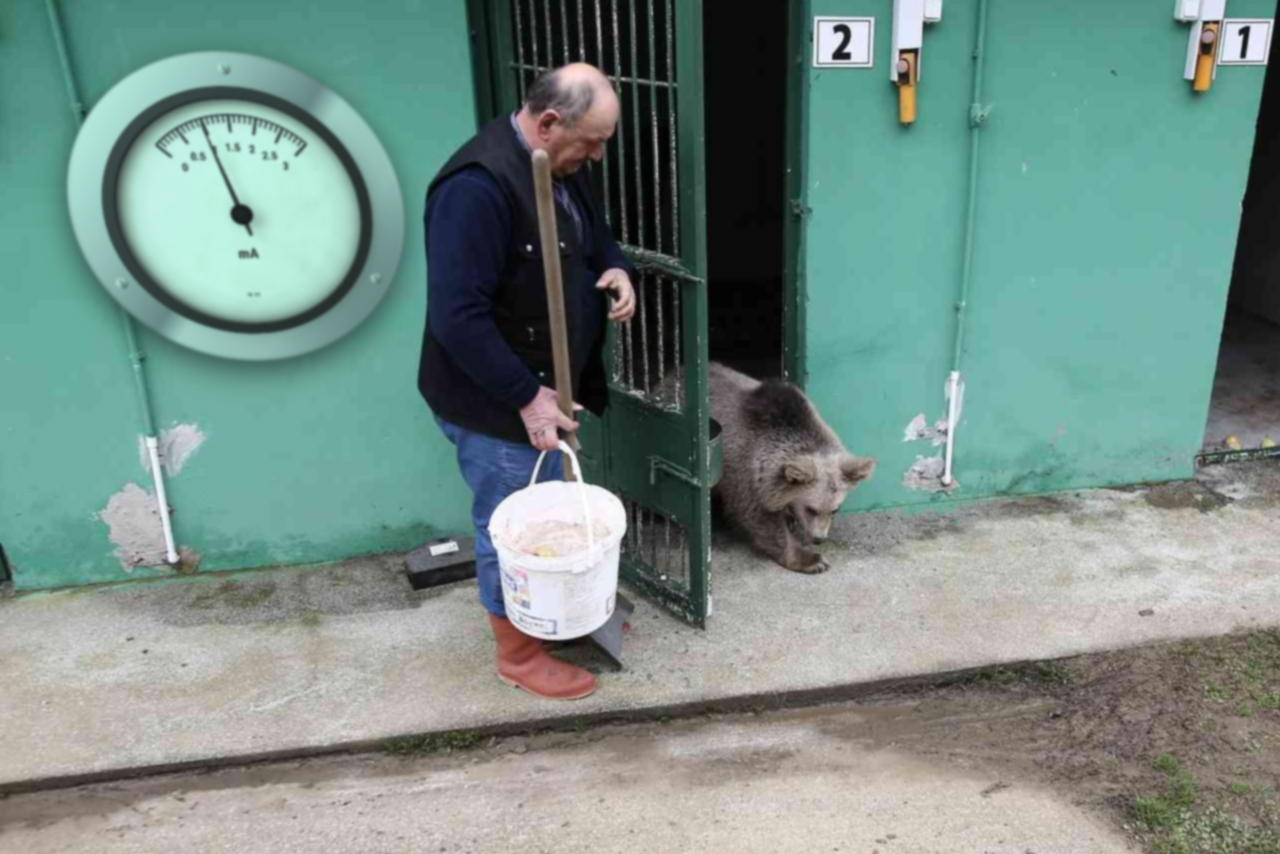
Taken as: value=1 unit=mA
